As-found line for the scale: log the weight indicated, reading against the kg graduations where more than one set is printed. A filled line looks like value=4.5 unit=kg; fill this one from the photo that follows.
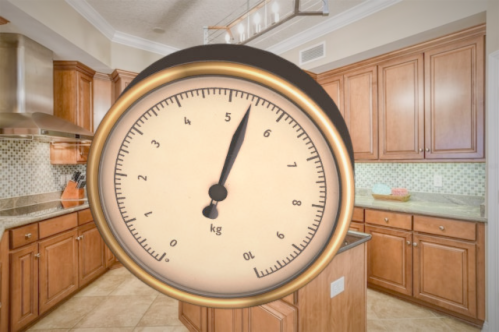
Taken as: value=5.4 unit=kg
